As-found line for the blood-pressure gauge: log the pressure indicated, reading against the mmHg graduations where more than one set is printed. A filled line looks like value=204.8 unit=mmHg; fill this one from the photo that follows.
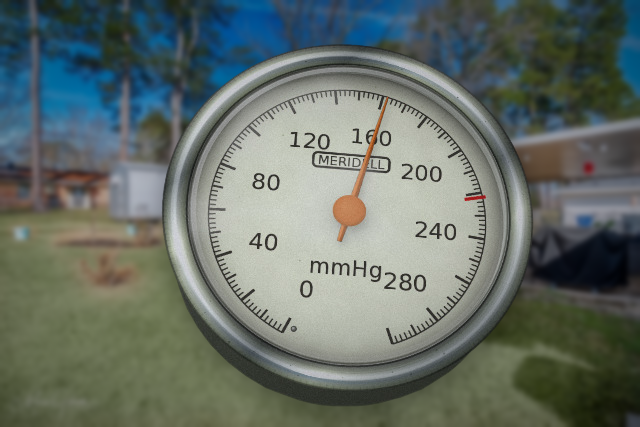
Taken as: value=162 unit=mmHg
